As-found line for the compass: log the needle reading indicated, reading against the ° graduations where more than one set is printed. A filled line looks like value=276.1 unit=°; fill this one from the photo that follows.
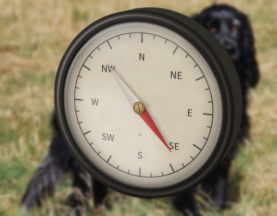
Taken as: value=140 unit=°
